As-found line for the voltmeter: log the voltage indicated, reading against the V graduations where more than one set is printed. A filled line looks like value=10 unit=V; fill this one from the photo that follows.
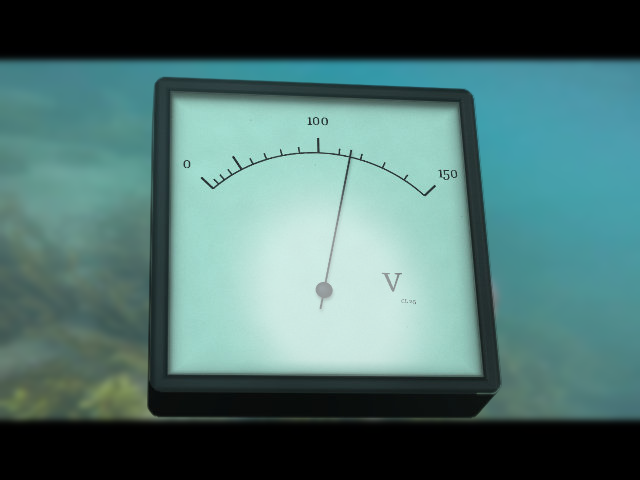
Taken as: value=115 unit=V
